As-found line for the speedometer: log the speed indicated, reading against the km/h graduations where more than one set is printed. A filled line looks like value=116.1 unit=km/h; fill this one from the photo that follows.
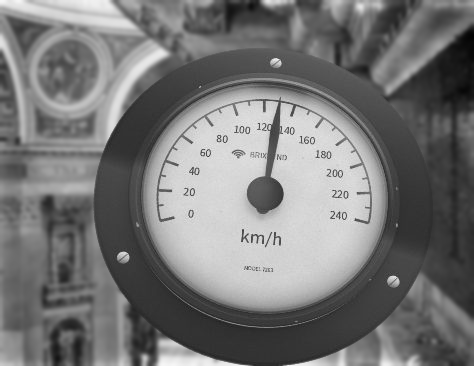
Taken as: value=130 unit=km/h
